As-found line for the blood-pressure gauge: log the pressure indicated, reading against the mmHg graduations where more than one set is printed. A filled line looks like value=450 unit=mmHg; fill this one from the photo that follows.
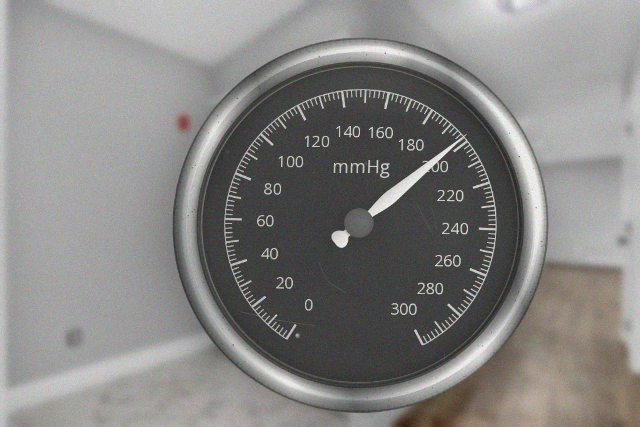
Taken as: value=198 unit=mmHg
